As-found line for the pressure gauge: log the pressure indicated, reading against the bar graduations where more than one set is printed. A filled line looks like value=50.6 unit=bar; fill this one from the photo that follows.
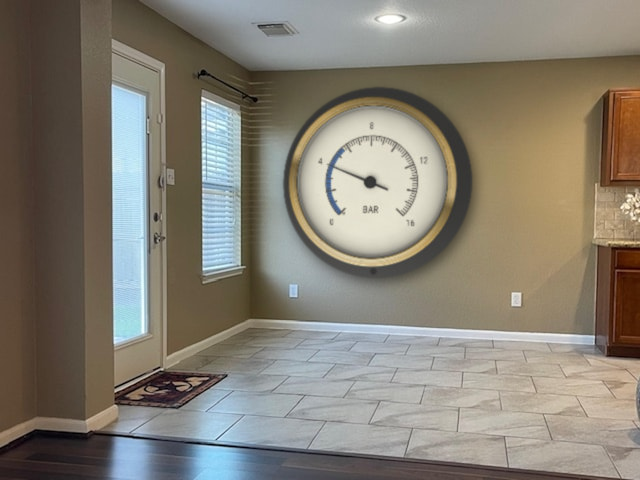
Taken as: value=4 unit=bar
